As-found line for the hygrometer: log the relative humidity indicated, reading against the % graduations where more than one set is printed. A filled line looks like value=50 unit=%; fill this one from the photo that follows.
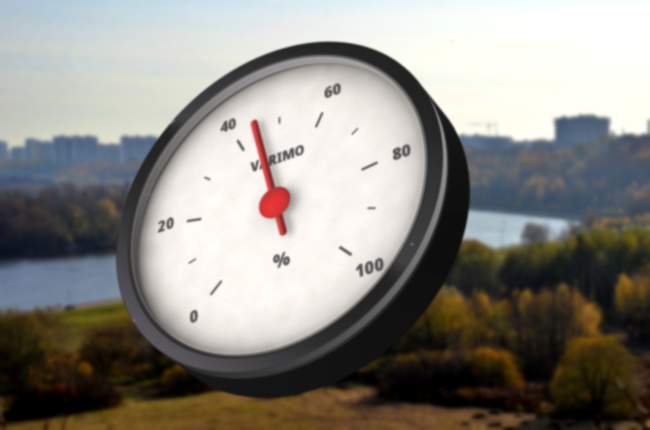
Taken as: value=45 unit=%
